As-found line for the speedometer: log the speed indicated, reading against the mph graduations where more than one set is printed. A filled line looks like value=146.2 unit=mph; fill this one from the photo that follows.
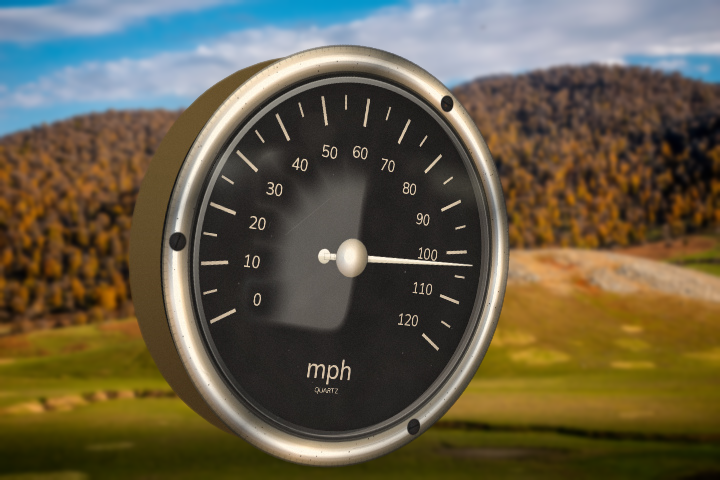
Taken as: value=102.5 unit=mph
